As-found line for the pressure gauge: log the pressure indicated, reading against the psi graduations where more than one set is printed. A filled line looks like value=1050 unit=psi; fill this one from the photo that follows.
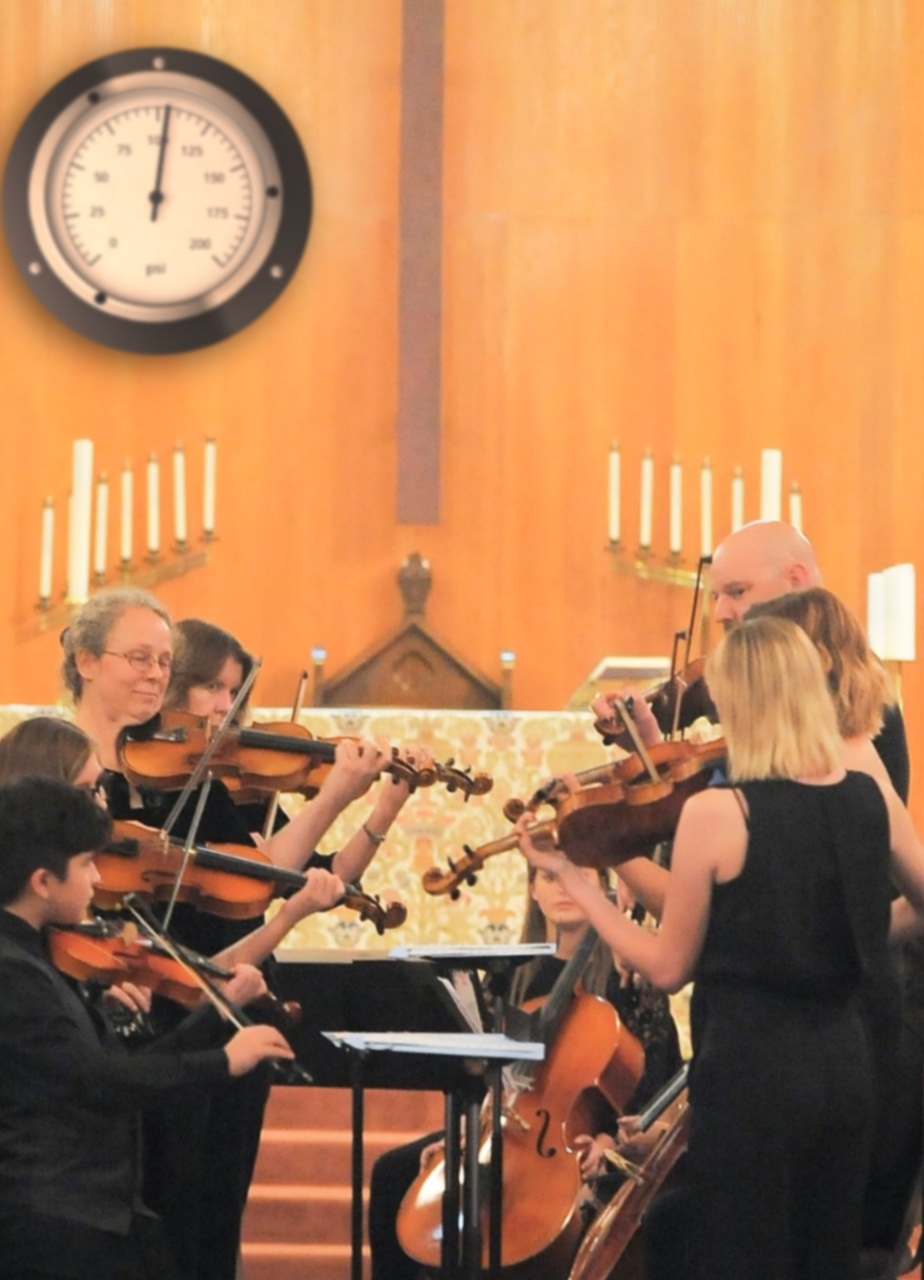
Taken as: value=105 unit=psi
